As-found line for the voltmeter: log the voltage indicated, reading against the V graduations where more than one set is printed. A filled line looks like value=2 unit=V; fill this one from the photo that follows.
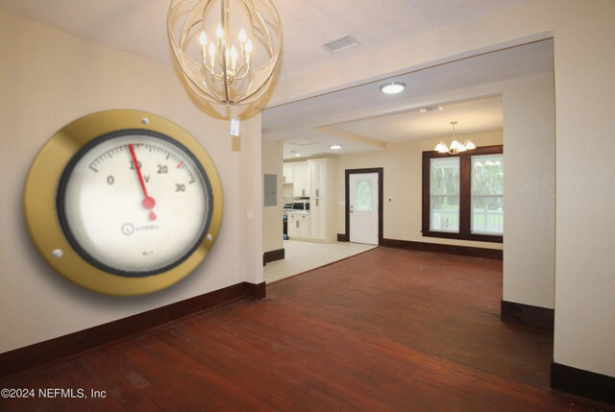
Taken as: value=10 unit=V
